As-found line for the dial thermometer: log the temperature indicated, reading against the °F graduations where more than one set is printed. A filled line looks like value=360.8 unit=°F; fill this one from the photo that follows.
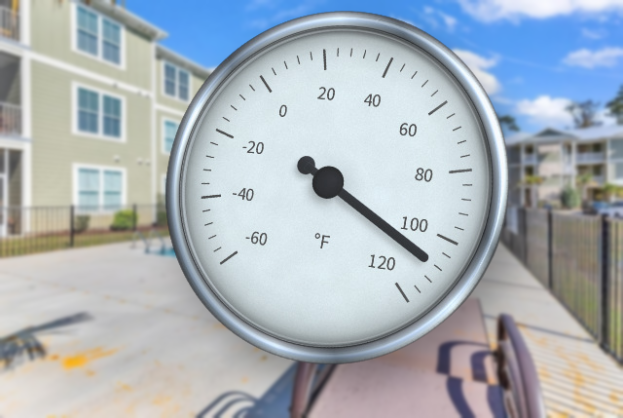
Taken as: value=108 unit=°F
